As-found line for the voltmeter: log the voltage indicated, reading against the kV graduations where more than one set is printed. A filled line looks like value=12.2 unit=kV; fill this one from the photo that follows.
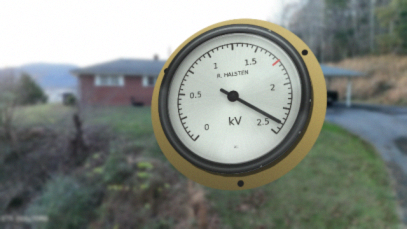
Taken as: value=2.4 unit=kV
